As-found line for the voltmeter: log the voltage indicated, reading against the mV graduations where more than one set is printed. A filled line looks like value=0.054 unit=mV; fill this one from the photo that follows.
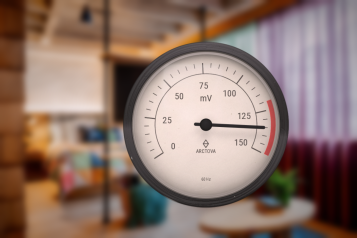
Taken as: value=135 unit=mV
